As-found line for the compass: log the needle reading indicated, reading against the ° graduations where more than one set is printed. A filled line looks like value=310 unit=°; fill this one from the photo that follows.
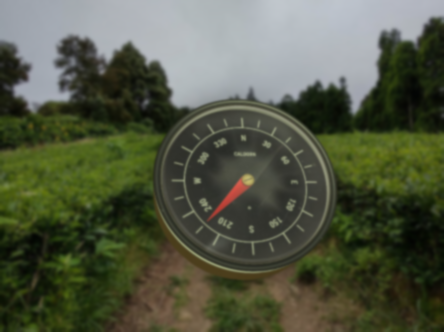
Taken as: value=225 unit=°
